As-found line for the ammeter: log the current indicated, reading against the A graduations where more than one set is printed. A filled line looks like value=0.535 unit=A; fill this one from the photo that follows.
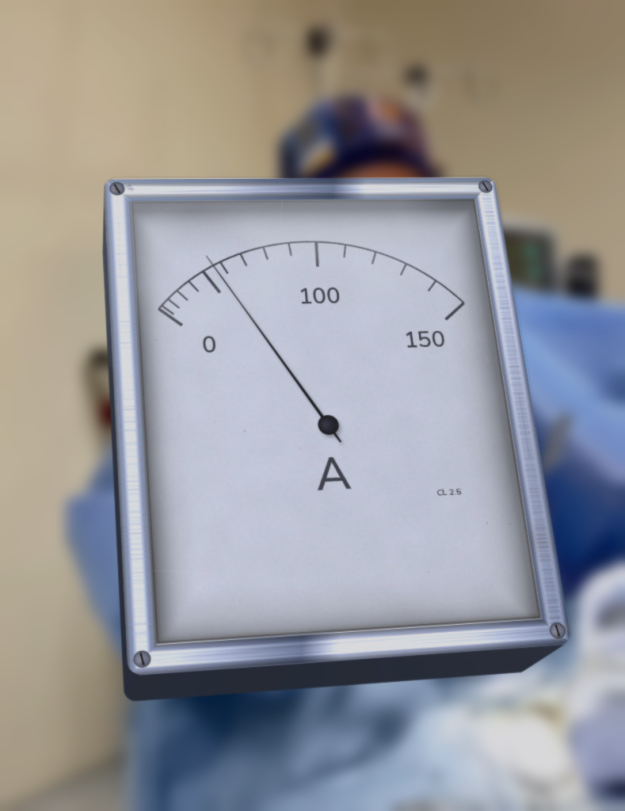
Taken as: value=55 unit=A
